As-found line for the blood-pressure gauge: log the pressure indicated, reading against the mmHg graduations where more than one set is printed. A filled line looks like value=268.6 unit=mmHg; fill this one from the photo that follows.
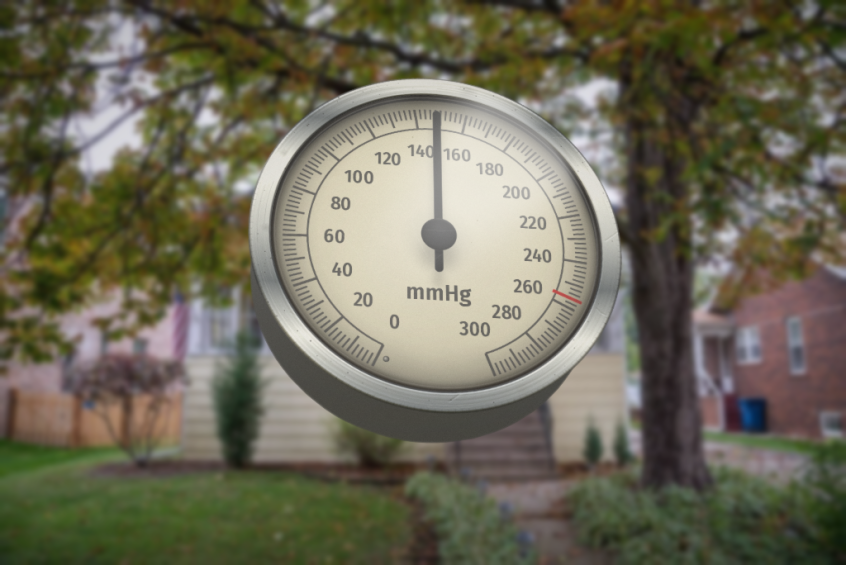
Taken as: value=148 unit=mmHg
